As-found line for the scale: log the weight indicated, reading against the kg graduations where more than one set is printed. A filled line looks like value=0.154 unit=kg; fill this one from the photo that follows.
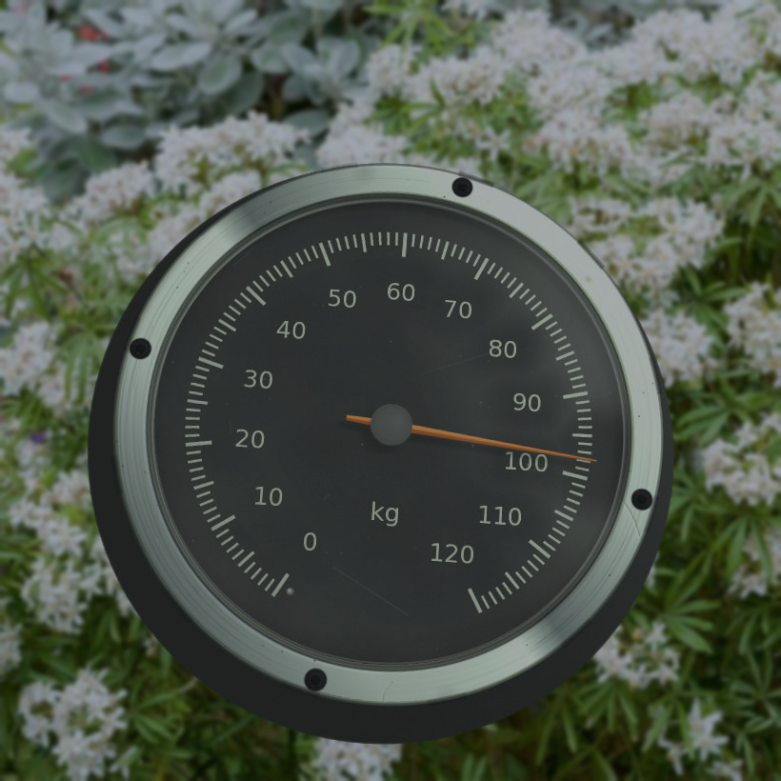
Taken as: value=98 unit=kg
